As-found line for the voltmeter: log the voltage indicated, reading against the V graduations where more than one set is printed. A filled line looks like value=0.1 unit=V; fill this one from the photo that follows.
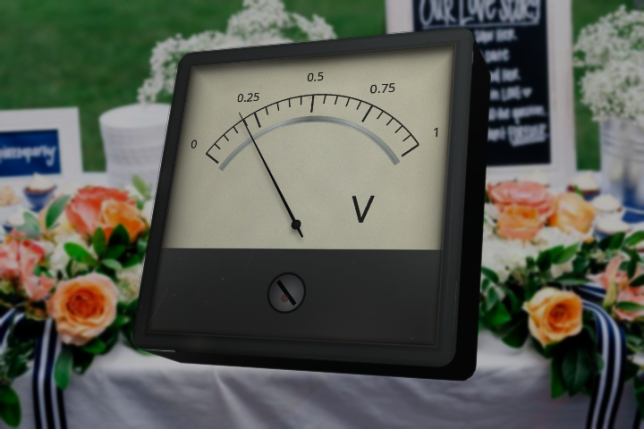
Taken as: value=0.2 unit=V
